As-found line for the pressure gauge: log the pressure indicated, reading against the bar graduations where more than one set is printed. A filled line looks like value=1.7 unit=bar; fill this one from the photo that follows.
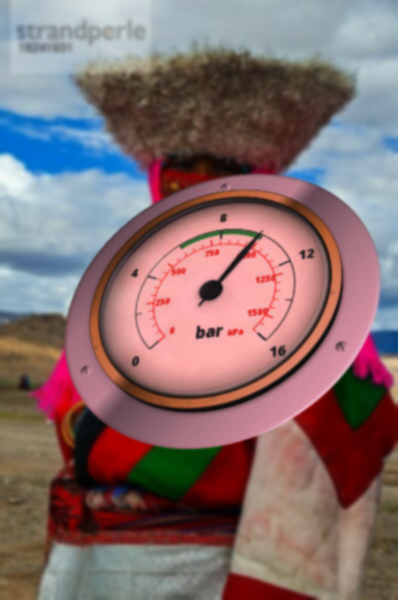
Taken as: value=10 unit=bar
